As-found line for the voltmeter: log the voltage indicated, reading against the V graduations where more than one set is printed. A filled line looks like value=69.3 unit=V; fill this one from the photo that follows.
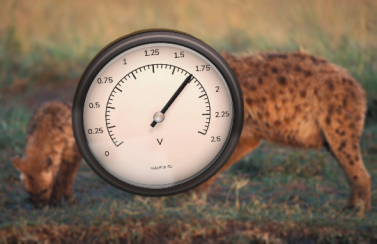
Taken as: value=1.7 unit=V
